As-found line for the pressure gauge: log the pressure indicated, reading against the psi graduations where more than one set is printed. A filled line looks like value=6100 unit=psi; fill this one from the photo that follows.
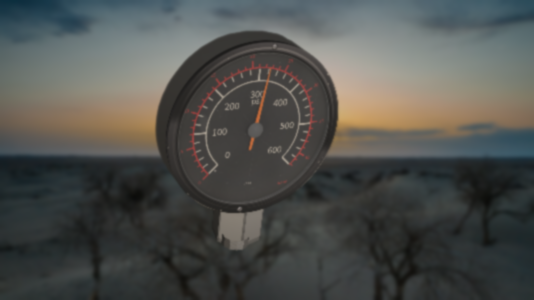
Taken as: value=320 unit=psi
